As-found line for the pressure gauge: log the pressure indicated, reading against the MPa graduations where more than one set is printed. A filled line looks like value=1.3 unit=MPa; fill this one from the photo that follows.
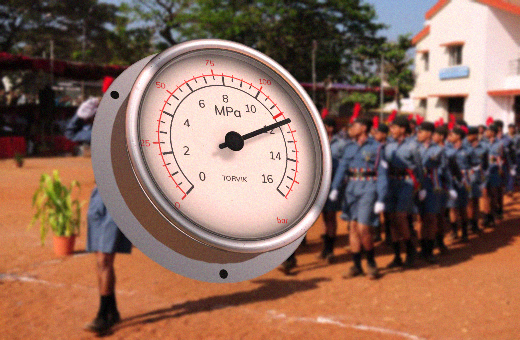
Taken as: value=12 unit=MPa
